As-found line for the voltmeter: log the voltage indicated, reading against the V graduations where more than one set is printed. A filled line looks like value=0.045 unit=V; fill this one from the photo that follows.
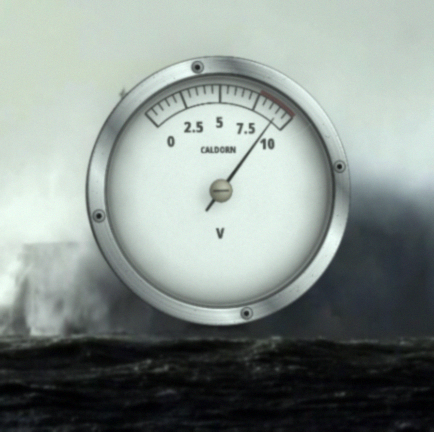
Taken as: value=9 unit=V
